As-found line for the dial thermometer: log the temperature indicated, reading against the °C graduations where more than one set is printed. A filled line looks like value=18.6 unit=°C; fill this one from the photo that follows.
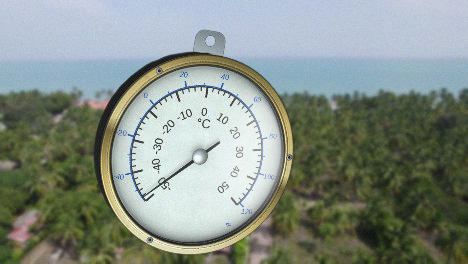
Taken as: value=-48 unit=°C
